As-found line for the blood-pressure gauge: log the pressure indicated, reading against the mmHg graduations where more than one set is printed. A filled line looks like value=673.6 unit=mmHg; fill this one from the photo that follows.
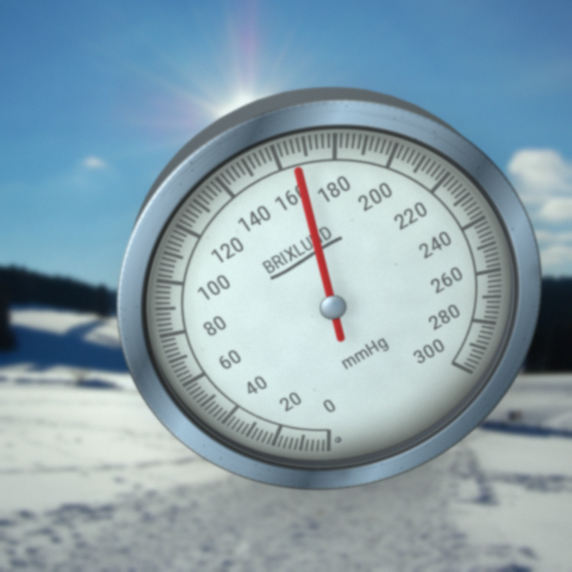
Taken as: value=166 unit=mmHg
